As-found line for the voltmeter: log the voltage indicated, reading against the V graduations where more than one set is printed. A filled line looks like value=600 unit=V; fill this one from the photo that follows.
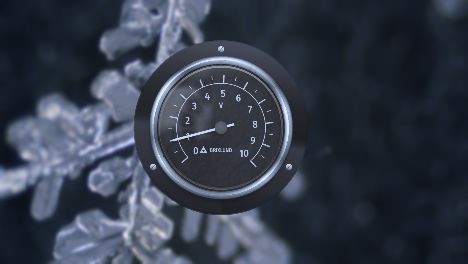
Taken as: value=1 unit=V
